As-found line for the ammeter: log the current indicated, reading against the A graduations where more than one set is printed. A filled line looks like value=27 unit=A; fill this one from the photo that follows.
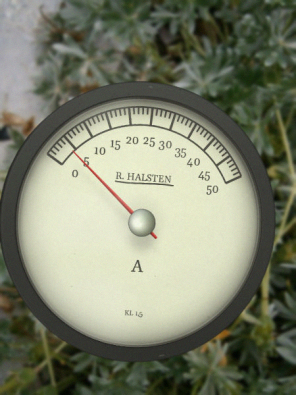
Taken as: value=4 unit=A
